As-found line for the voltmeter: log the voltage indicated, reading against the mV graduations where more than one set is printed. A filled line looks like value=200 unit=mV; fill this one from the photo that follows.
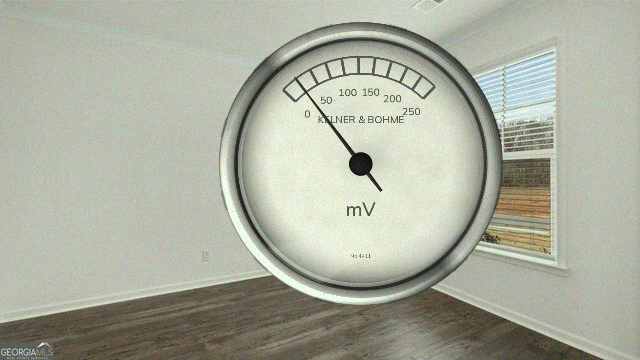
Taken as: value=25 unit=mV
